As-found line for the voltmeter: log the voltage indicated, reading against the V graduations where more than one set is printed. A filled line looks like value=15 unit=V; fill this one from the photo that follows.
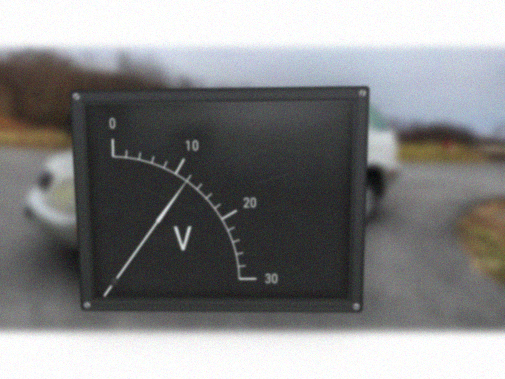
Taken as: value=12 unit=V
